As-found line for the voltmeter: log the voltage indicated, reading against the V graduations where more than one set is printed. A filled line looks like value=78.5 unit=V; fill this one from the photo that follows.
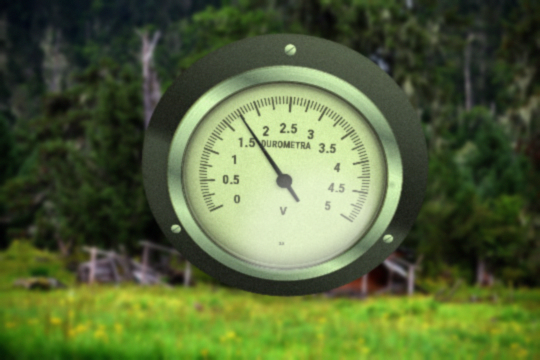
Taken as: value=1.75 unit=V
